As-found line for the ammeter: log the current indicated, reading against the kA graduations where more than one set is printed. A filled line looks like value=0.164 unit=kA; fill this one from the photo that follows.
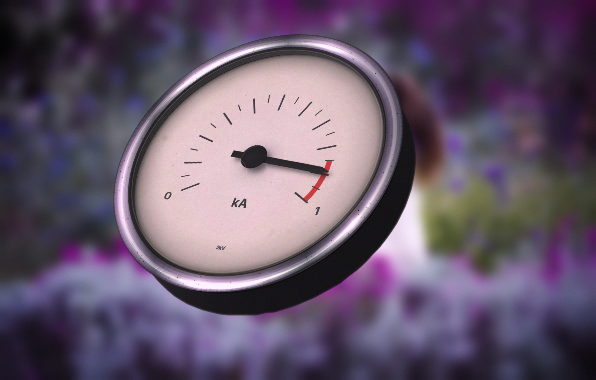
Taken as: value=0.9 unit=kA
